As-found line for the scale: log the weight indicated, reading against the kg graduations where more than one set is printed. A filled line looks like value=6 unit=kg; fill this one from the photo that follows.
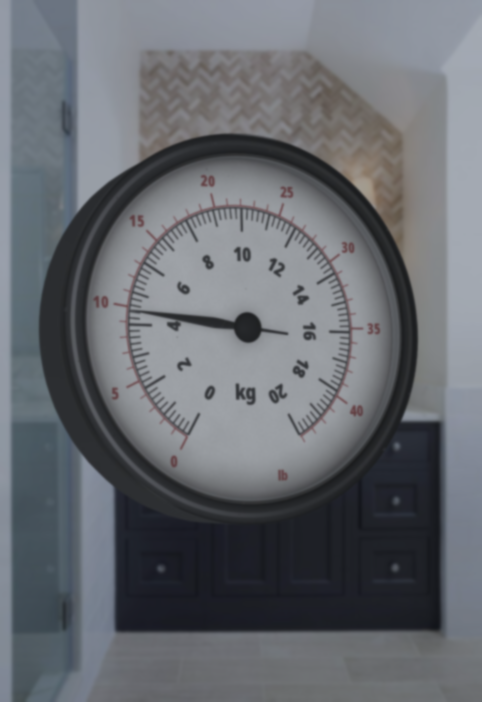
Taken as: value=4.4 unit=kg
